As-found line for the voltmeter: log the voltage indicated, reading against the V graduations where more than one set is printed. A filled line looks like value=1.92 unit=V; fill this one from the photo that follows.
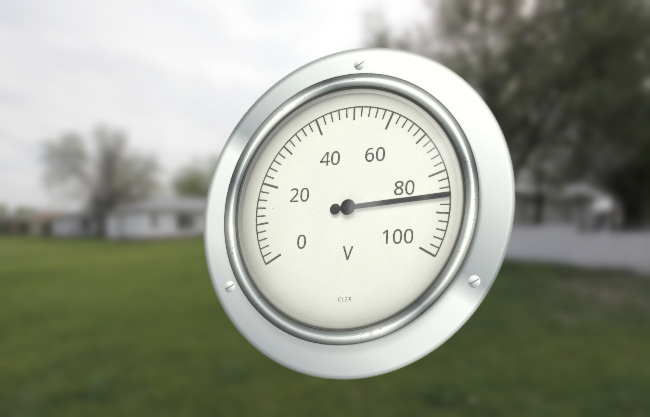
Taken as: value=86 unit=V
